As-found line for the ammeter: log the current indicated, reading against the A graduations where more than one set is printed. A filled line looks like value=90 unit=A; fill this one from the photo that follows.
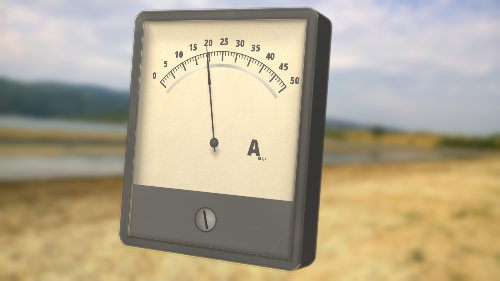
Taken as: value=20 unit=A
